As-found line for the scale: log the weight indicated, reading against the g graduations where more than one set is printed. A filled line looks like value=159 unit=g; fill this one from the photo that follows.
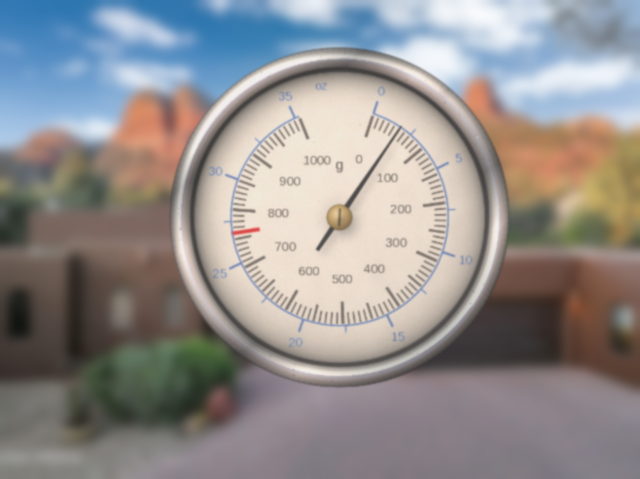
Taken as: value=50 unit=g
